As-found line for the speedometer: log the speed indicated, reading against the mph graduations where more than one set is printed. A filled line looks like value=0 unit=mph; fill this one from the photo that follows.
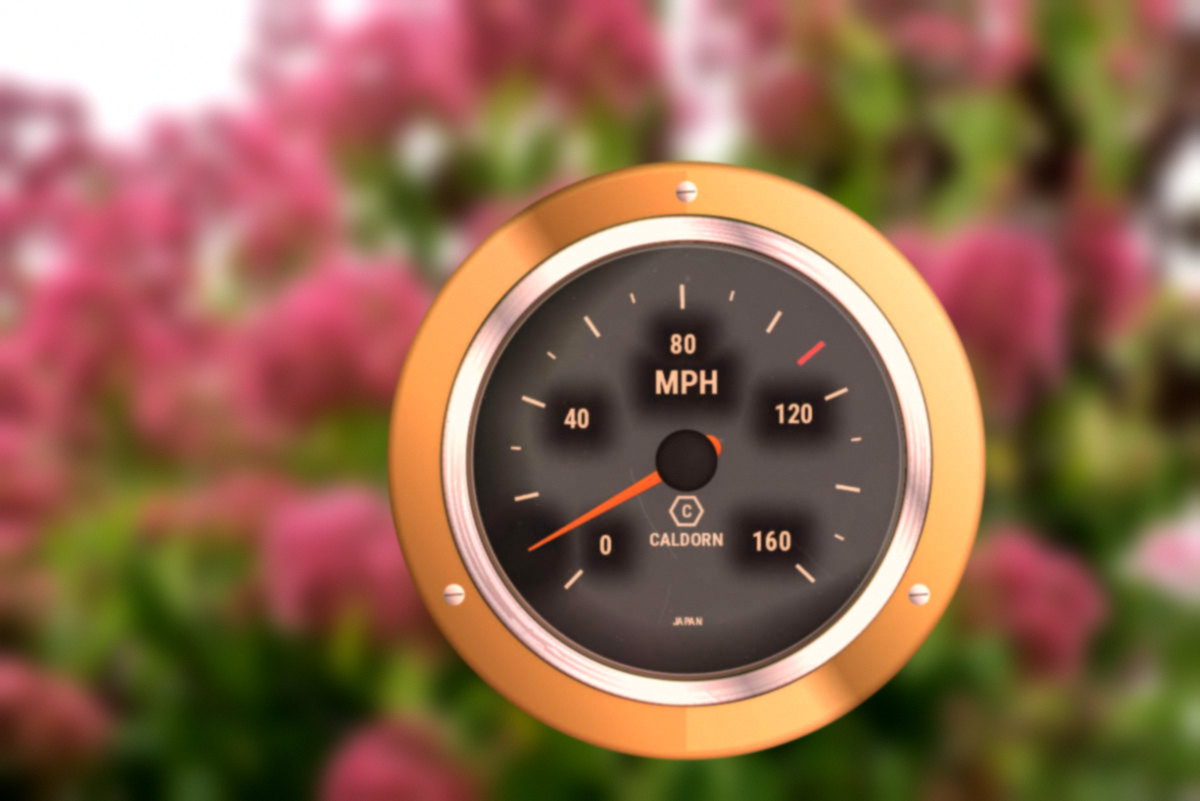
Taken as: value=10 unit=mph
